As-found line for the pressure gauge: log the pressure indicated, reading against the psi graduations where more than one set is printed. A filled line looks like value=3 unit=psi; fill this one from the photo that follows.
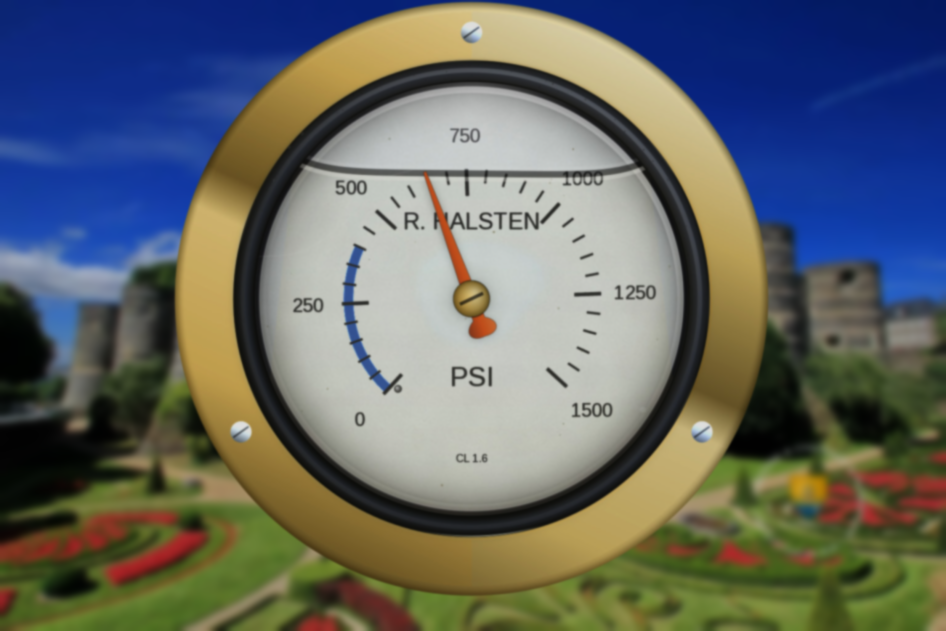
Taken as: value=650 unit=psi
